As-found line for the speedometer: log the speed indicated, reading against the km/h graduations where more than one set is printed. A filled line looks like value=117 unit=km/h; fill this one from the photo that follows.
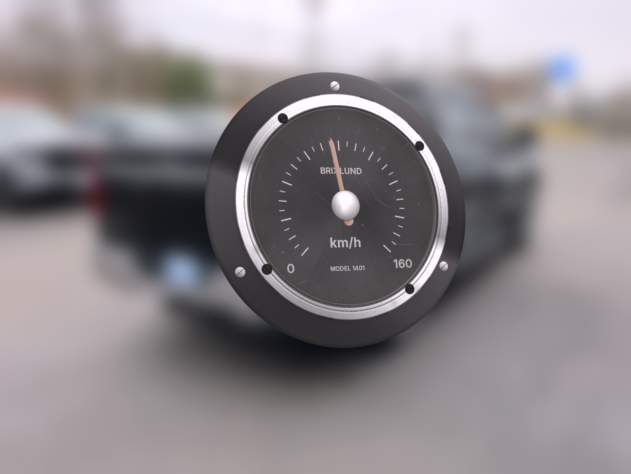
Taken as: value=75 unit=km/h
